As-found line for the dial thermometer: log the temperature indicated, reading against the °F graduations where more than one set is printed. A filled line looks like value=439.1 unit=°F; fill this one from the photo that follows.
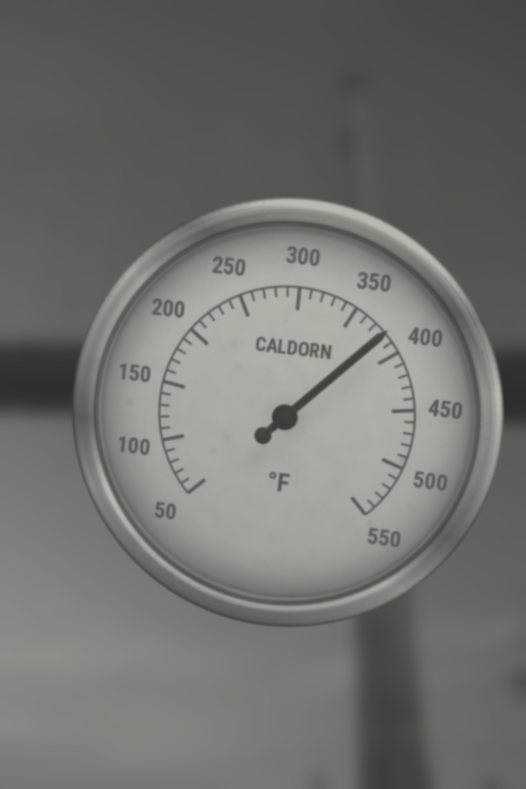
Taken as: value=380 unit=°F
